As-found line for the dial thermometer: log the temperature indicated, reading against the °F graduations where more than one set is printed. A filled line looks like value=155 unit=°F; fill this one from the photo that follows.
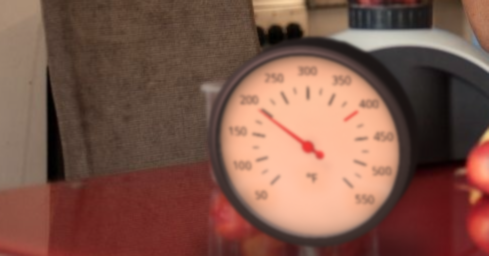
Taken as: value=200 unit=°F
